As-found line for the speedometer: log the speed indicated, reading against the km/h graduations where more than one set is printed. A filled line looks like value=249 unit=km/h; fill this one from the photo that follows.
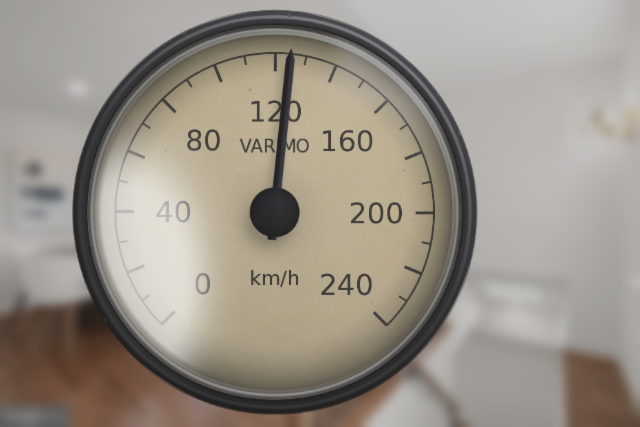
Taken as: value=125 unit=km/h
